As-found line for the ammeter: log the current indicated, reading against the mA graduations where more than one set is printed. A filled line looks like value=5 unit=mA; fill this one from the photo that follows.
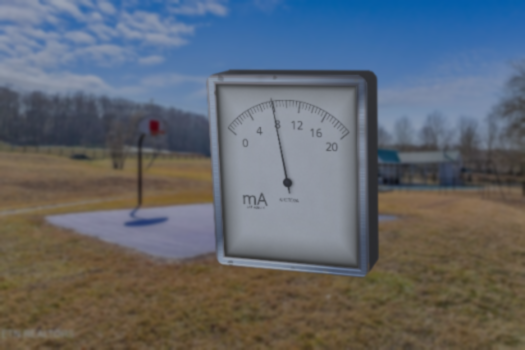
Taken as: value=8 unit=mA
